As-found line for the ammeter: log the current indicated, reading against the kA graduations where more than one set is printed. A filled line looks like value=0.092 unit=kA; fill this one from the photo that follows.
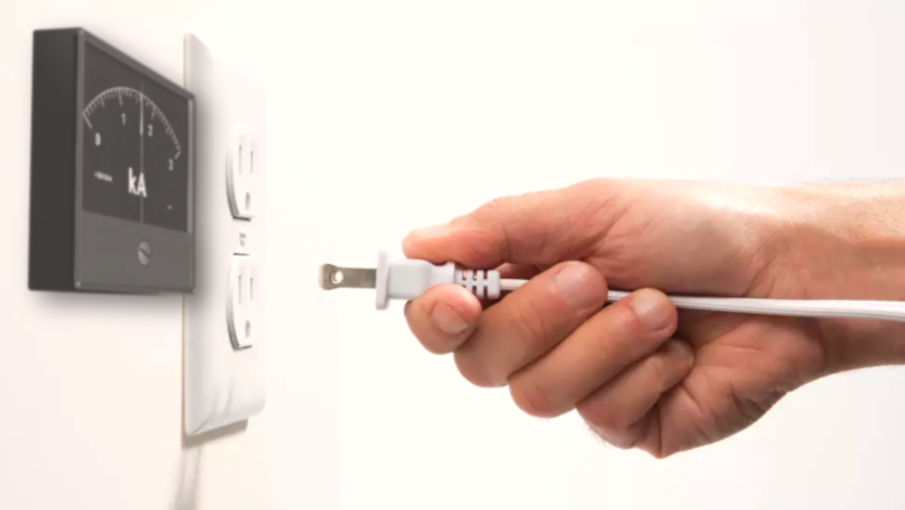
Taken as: value=1.5 unit=kA
